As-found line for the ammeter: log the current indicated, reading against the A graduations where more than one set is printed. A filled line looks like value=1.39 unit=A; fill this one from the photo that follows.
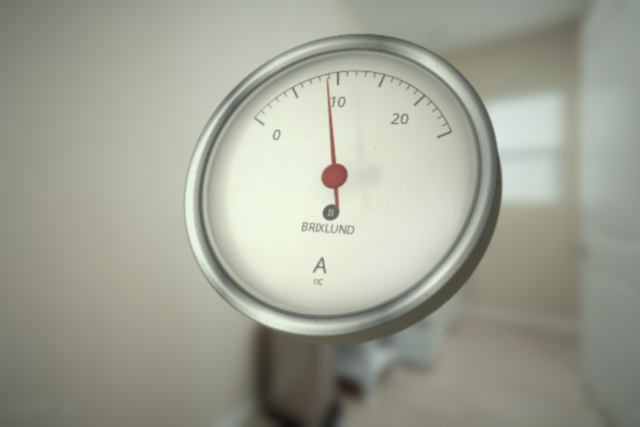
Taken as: value=9 unit=A
